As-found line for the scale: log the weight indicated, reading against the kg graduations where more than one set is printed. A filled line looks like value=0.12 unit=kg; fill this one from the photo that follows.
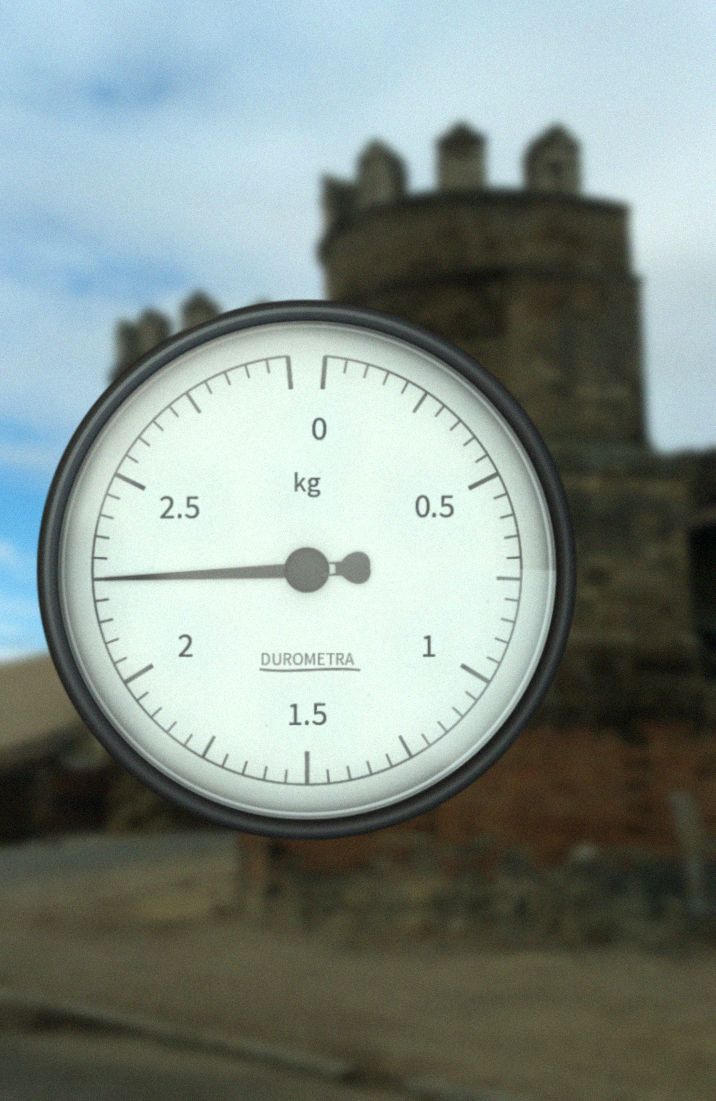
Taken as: value=2.25 unit=kg
